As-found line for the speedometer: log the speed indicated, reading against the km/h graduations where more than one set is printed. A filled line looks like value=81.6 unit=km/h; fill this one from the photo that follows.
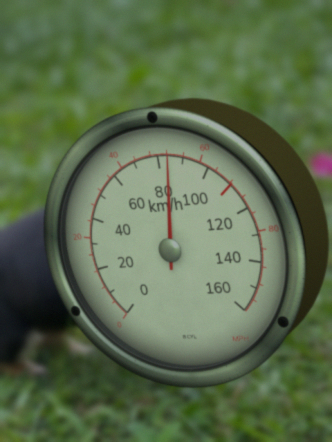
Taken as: value=85 unit=km/h
